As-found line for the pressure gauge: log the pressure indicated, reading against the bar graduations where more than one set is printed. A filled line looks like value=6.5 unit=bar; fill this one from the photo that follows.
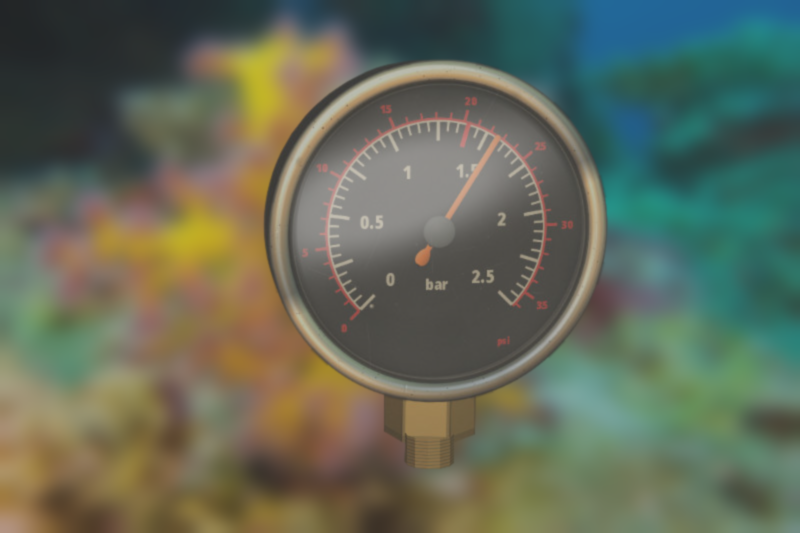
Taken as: value=1.55 unit=bar
